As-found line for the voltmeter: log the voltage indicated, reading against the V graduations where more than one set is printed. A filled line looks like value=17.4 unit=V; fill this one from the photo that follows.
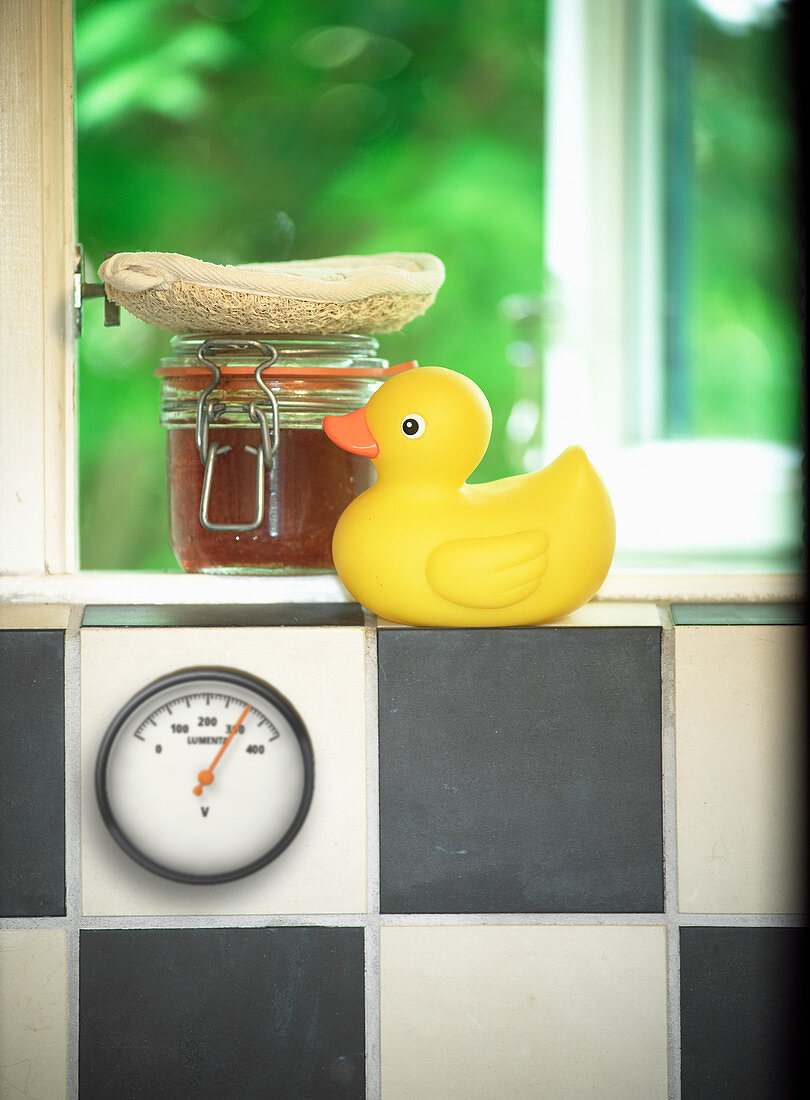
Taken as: value=300 unit=V
